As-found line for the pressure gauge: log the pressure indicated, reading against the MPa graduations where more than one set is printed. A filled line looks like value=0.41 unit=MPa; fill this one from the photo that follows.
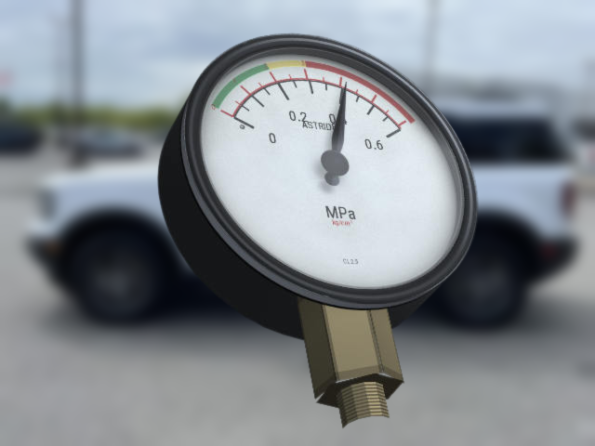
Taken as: value=0.4 unit=MPa
